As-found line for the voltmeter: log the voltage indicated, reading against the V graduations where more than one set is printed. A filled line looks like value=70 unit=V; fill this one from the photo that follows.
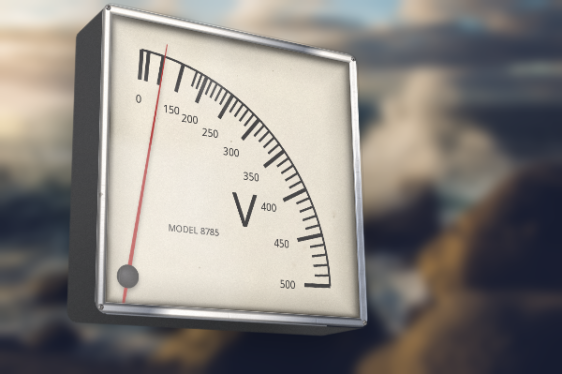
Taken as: value=100 unit=V
